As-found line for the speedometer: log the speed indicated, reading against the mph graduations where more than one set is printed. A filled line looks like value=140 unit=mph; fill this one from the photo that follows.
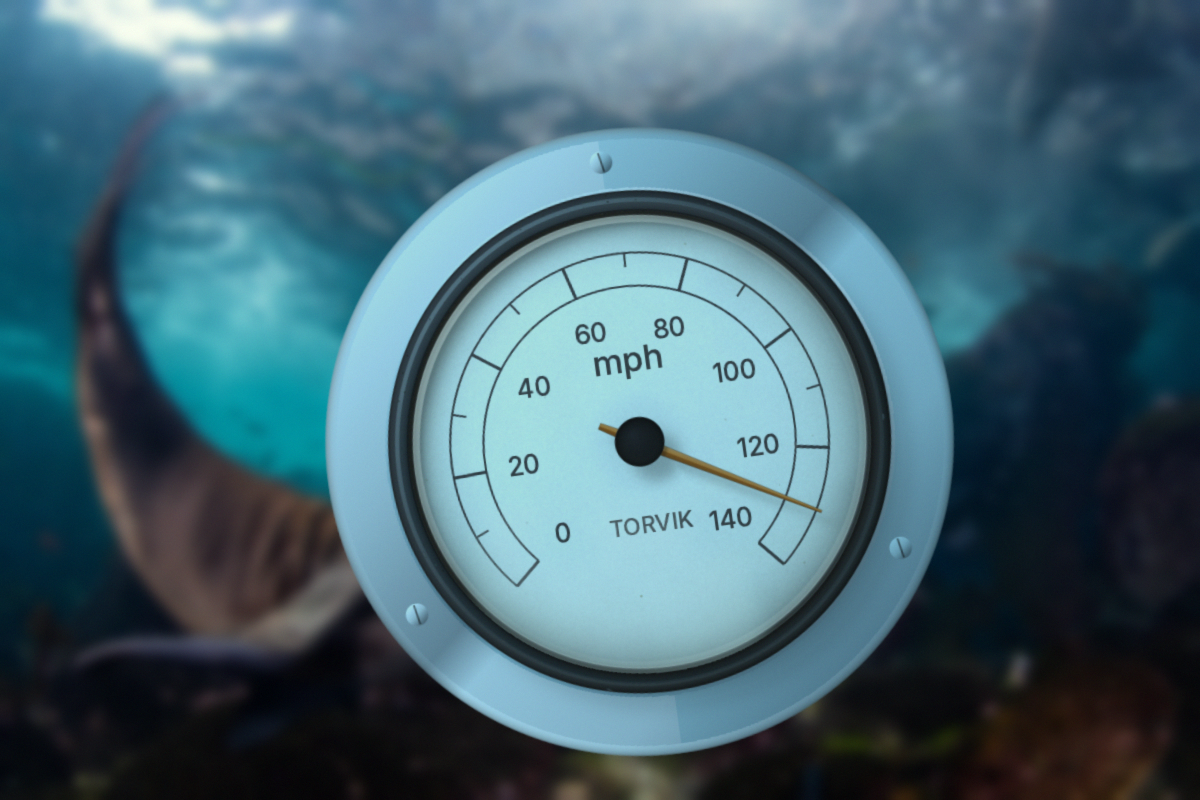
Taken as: value=130 unit=mph
